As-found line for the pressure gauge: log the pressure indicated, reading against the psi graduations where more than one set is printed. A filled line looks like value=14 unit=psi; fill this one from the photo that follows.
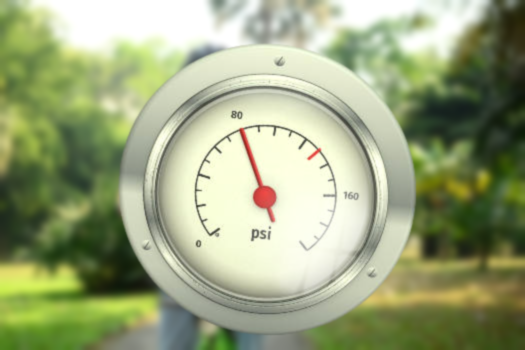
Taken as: value=80 unit=psi
